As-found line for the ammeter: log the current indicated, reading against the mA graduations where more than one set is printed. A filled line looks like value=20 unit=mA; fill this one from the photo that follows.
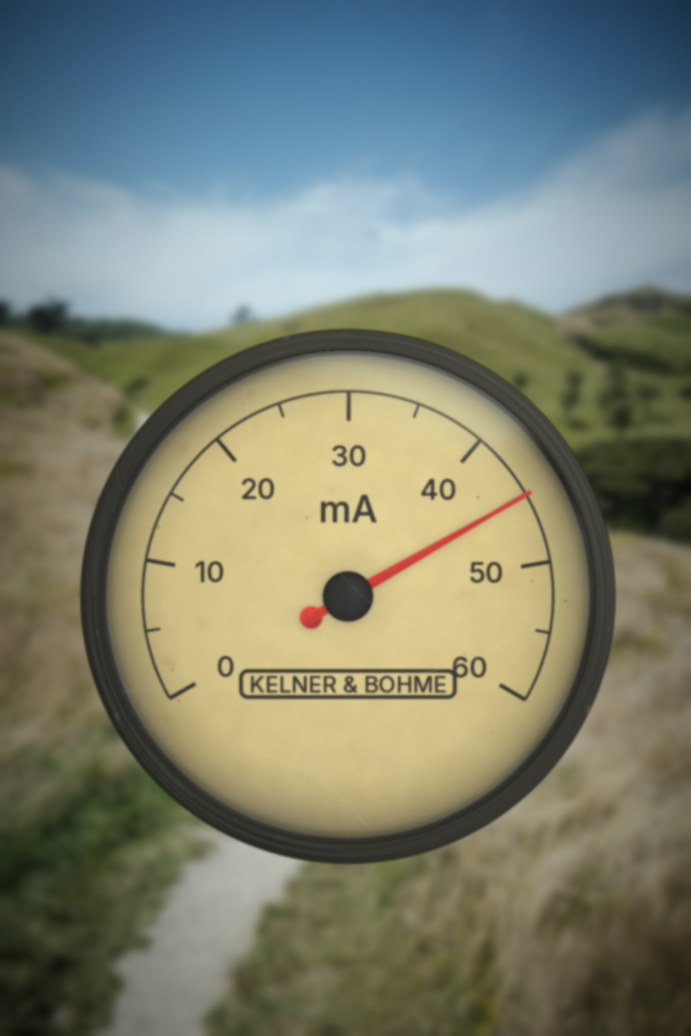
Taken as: value=45 unit=mA
